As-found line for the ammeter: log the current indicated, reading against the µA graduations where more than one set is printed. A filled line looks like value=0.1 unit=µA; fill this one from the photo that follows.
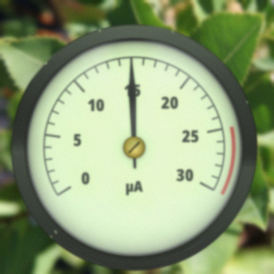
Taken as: value=15 unit=µA
